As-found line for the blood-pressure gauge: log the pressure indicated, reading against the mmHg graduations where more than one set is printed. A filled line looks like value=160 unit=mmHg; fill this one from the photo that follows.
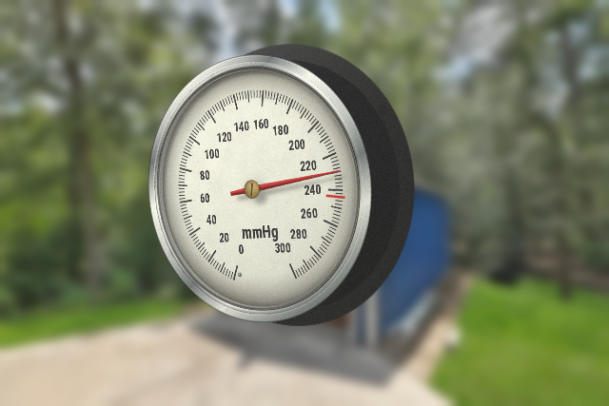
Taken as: value=230 unit=mmHg
